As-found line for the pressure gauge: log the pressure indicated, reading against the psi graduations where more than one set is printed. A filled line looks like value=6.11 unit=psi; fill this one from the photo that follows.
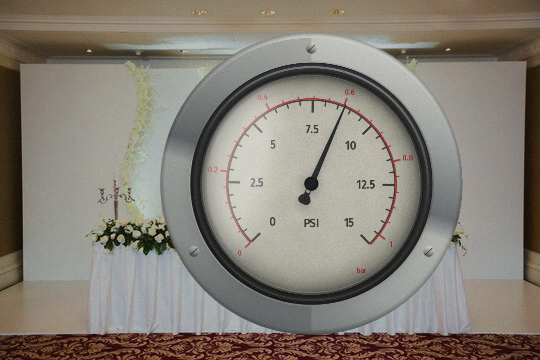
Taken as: value=8.75 unit=psi
